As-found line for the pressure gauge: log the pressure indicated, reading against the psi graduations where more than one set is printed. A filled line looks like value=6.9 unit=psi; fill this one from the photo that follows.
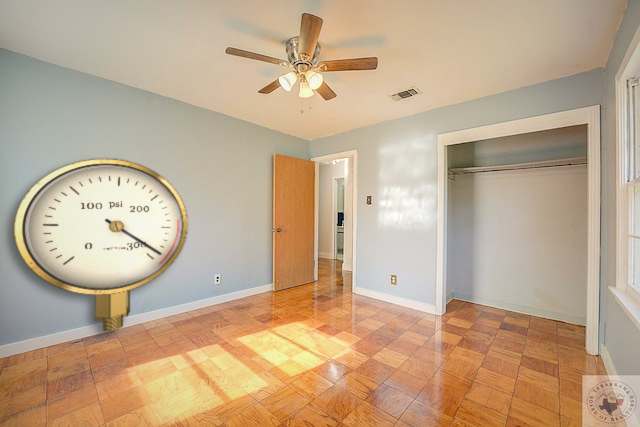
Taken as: value=290 unit=psi
